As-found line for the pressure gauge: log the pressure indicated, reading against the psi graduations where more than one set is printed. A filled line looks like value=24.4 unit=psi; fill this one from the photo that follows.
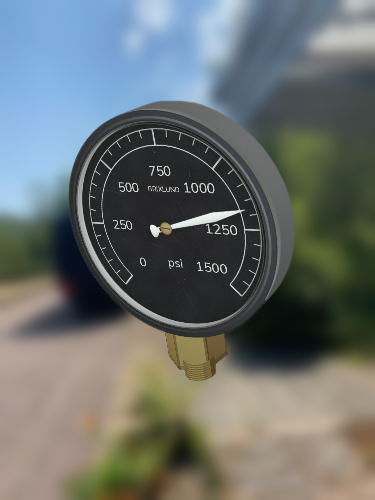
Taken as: value=1175 unit=psi
